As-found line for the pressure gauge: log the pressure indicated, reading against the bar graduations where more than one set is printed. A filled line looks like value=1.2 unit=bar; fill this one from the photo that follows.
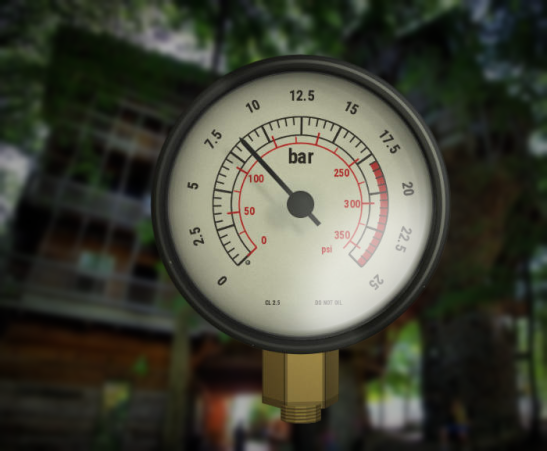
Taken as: value=8.5 unit=bar
